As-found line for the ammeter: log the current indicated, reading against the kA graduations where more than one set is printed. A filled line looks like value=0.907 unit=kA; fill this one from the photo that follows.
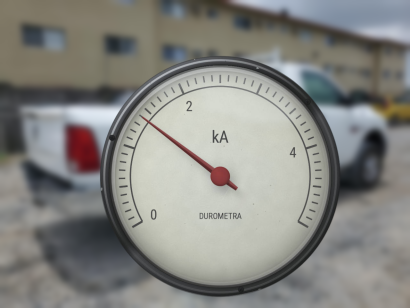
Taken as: value=1.4 unit=kA
